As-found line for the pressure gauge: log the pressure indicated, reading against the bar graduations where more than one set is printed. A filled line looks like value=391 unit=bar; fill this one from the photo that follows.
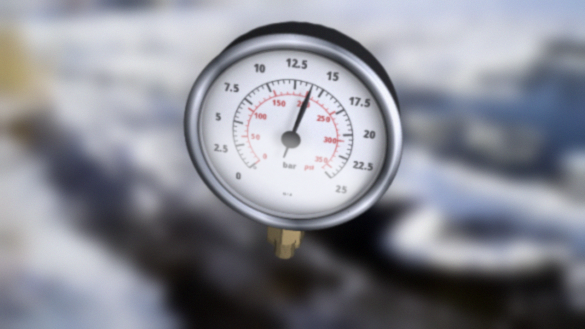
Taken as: value=14 unit=bar
